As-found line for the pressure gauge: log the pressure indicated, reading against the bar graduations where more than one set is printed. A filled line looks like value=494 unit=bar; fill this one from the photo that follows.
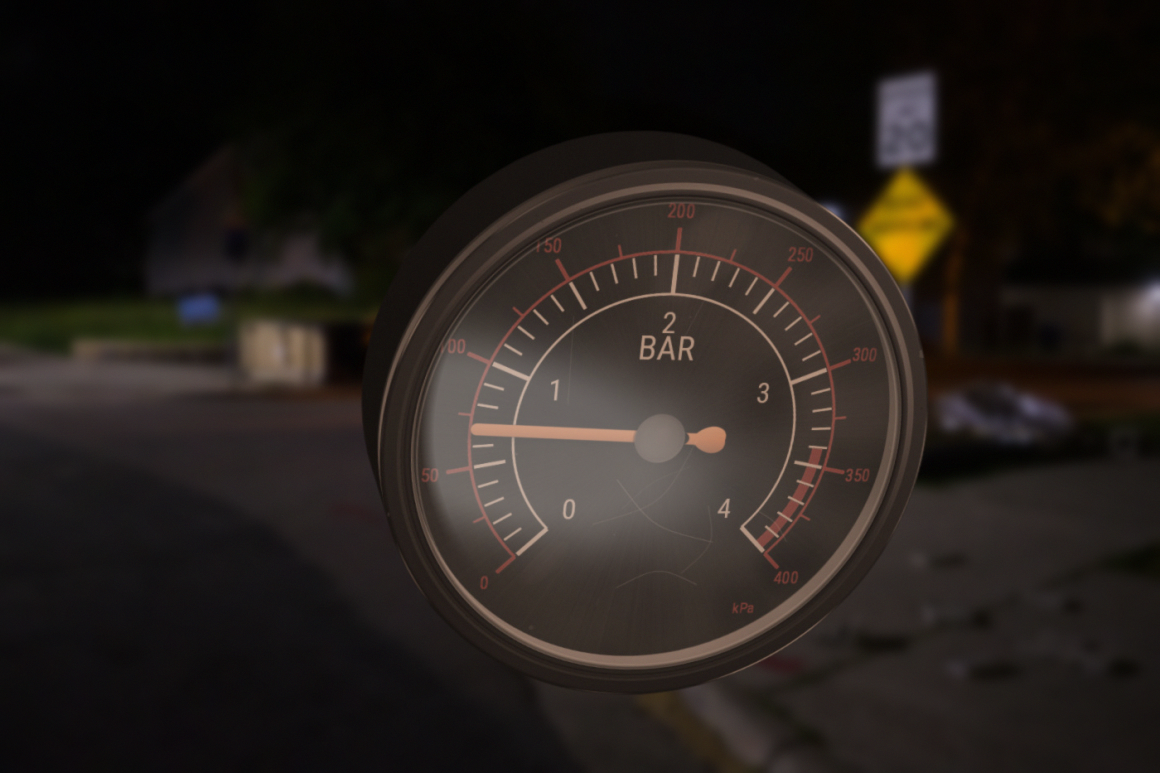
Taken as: value=0.7 unit=bar
